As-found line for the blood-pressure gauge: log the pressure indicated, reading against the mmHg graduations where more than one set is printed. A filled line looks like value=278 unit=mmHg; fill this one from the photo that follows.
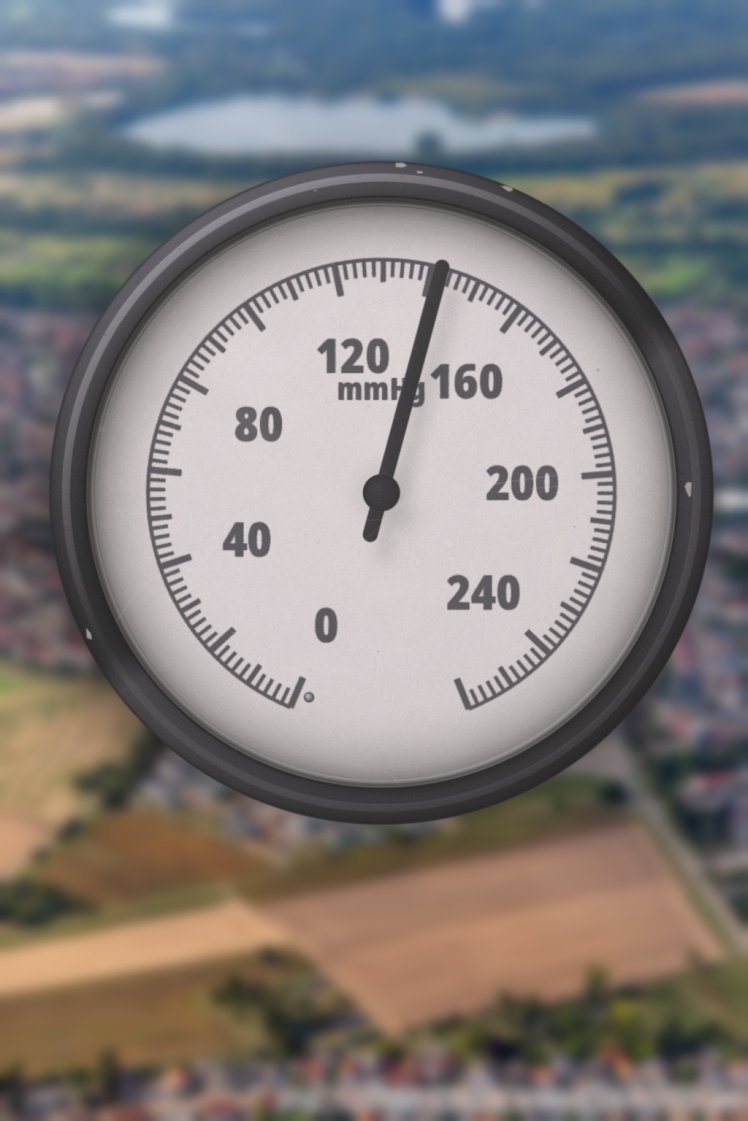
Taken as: value=142 unit=mmHg
